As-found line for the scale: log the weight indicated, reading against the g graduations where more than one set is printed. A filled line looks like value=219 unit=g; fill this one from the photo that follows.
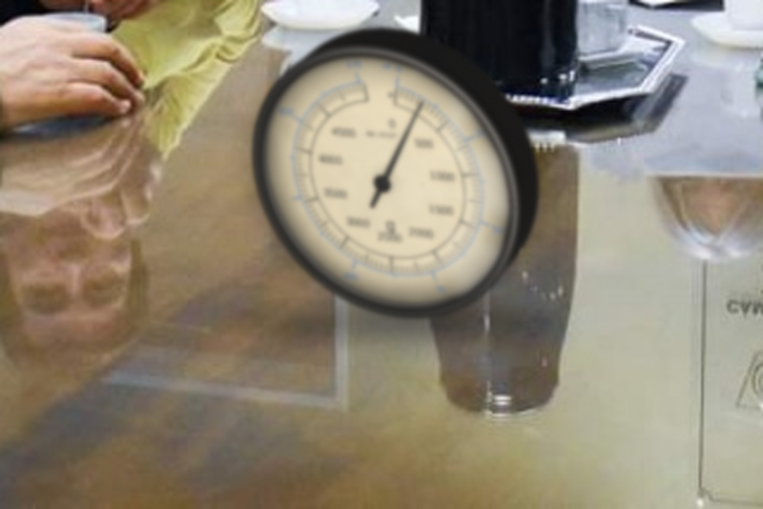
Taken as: value=250 unit=g
